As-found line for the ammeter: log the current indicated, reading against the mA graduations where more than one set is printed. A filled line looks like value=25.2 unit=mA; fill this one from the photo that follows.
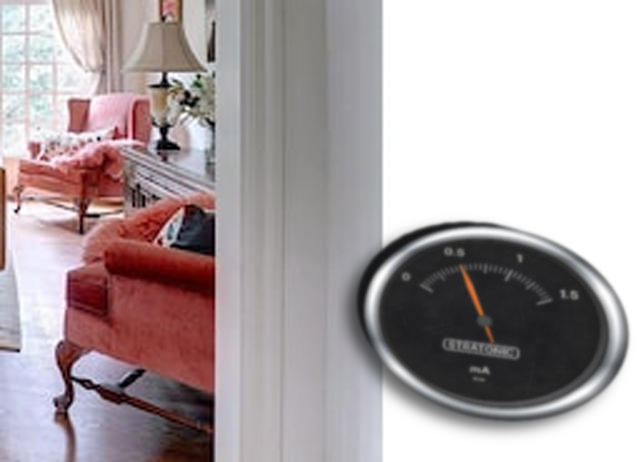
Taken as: value=0.5 unit=mA
